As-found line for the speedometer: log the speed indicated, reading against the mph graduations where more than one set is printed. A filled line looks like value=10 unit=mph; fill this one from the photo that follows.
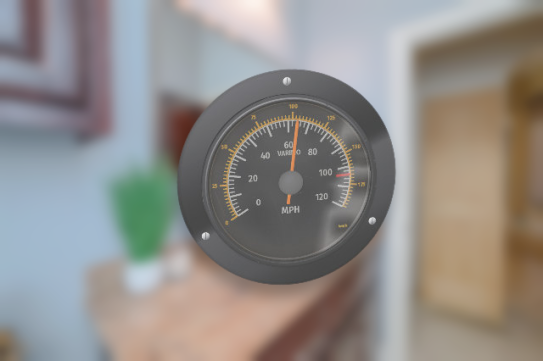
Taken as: value=64 unit=mph
